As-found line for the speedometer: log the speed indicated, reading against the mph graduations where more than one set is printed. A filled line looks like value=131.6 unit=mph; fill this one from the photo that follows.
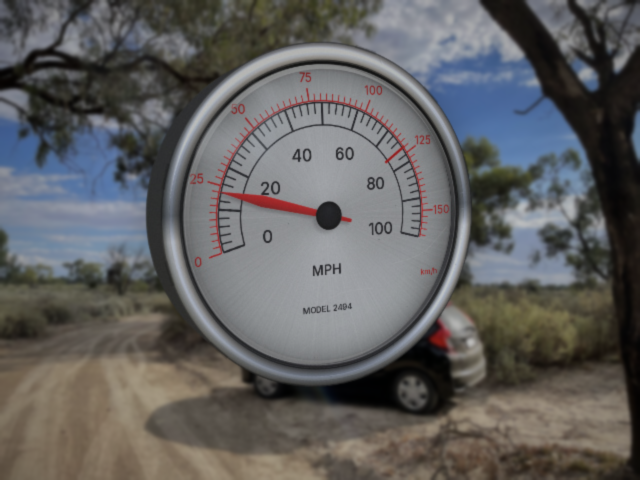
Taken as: value=14 unit=mph
